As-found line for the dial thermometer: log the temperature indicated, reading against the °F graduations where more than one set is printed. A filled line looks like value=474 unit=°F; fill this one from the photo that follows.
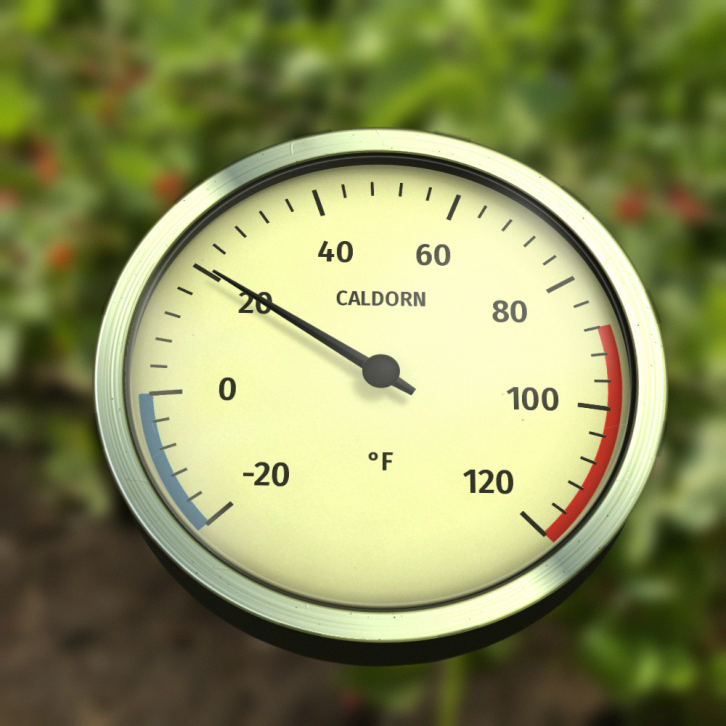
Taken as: value=20 unit=°F
